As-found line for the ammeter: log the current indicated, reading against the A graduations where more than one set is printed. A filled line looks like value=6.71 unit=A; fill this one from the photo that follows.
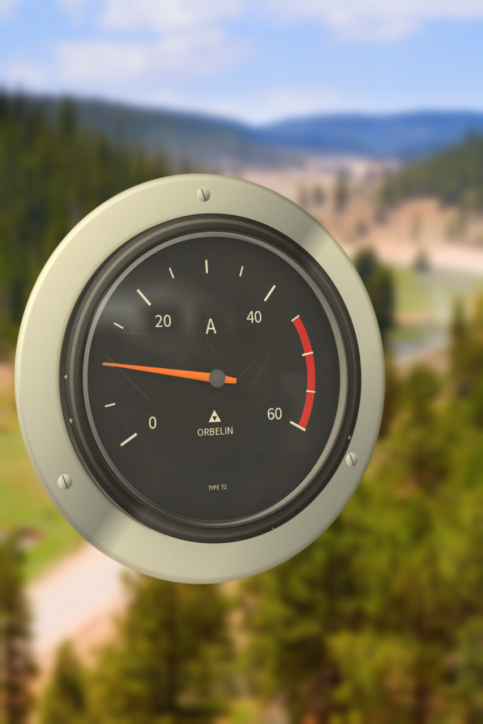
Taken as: value=10 unit=A
